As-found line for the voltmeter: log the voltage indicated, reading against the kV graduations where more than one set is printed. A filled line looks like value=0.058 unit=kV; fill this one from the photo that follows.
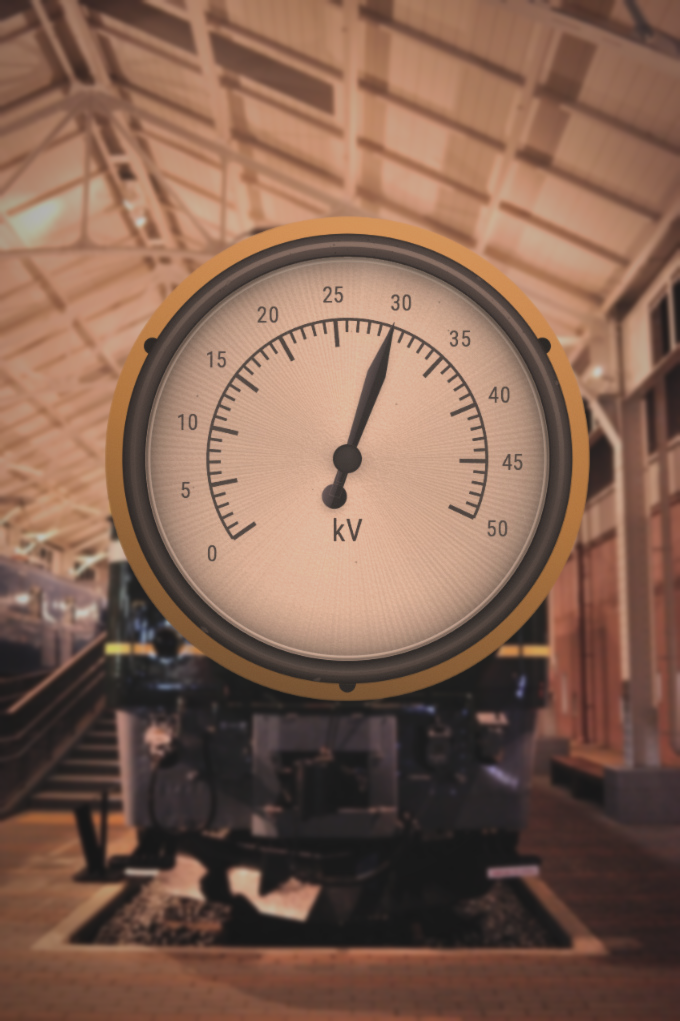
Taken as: value=30 unit=kV
